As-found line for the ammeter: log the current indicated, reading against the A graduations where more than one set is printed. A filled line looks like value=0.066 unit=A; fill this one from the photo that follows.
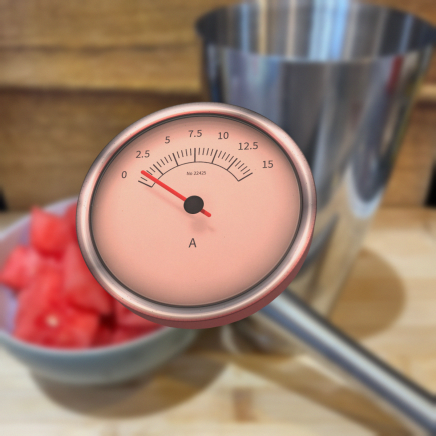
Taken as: value=1 unit=A
